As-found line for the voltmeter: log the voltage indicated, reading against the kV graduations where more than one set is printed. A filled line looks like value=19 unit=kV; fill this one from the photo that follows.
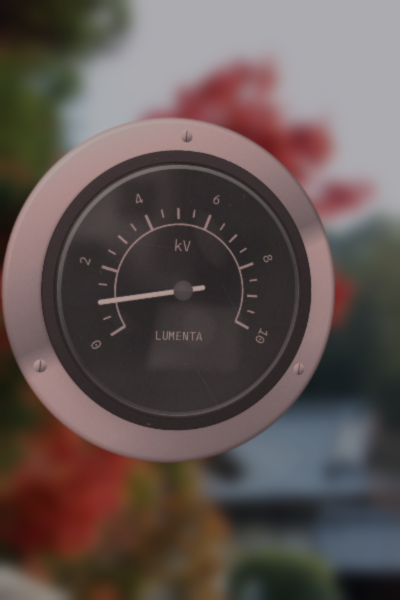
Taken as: value=1 unit=kV
